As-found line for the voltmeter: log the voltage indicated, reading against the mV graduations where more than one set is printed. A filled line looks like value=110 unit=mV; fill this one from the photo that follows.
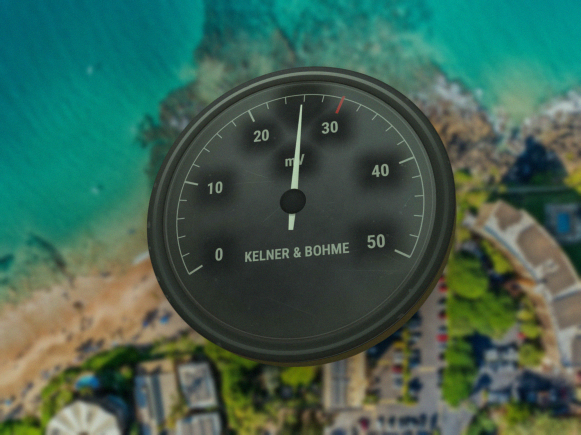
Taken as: value=26 unit=mV
